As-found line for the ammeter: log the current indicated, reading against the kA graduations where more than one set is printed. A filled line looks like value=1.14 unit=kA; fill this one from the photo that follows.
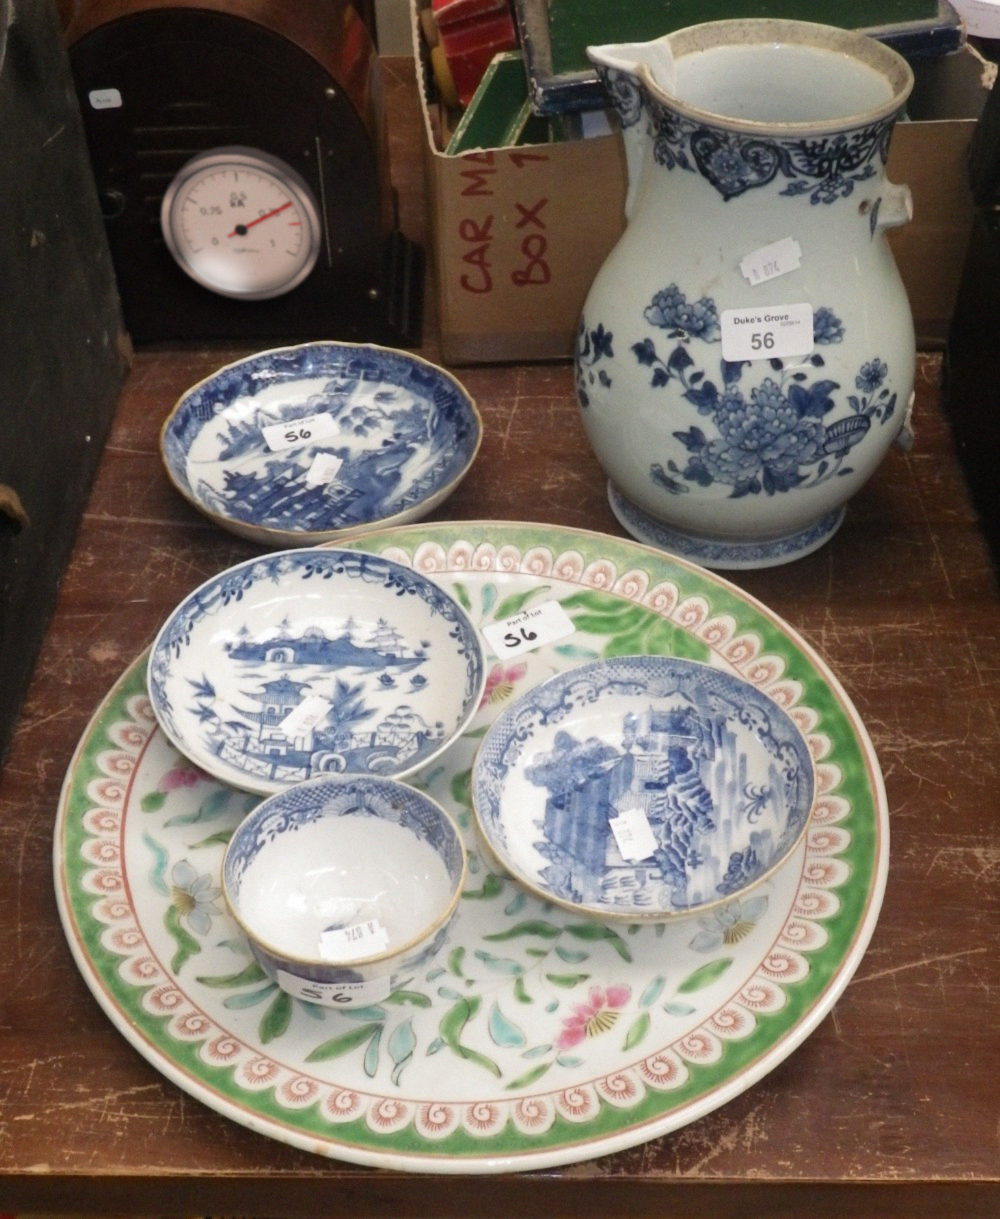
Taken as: value=0.75 unit=kA
